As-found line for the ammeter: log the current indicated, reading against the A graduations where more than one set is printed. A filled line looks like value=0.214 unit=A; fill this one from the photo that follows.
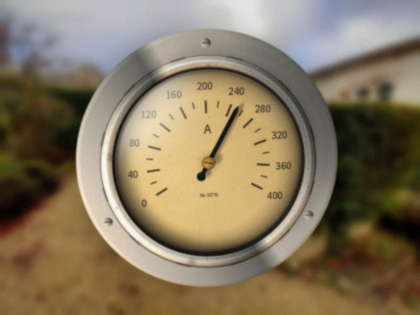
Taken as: value=250 unit=A
